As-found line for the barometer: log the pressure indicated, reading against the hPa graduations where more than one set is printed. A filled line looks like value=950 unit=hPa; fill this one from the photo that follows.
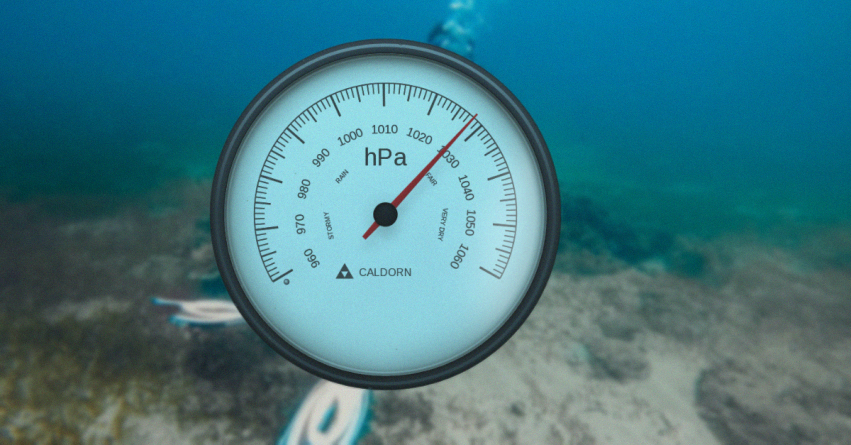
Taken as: value=1028 unit=hPa
